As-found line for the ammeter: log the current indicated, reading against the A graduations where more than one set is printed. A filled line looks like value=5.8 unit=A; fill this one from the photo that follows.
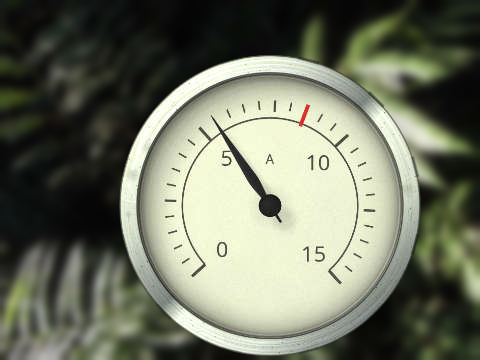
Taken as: value=5.5 unit=A
